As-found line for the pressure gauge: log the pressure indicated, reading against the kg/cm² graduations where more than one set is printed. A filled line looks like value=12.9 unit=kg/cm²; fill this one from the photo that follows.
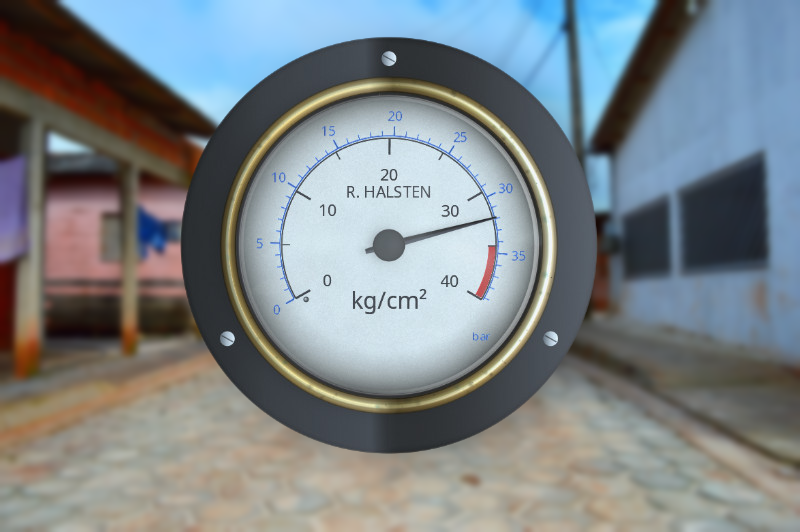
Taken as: value=32.5 unit=kg/cm²
